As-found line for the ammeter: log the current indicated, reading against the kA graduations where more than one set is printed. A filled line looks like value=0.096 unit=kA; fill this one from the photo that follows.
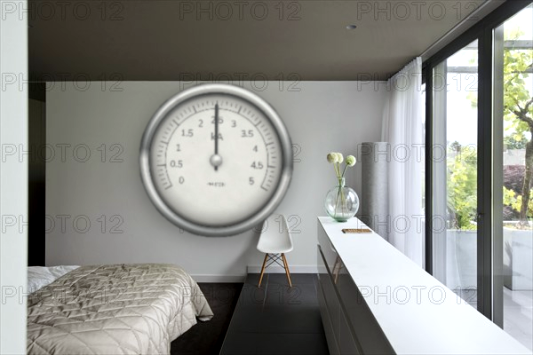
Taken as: value=2.5 unit=kA
